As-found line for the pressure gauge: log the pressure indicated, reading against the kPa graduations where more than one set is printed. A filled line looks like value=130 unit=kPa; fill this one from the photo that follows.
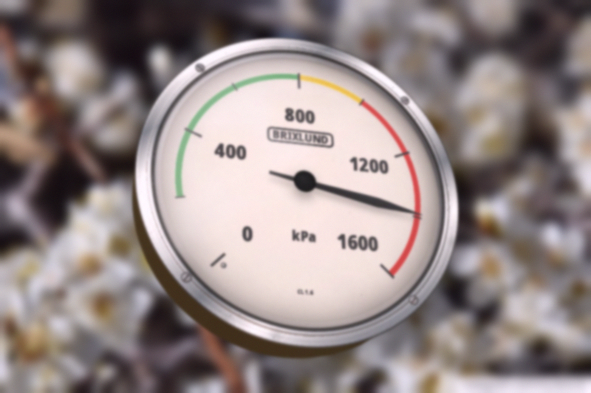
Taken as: value=1400 unit=kPa
